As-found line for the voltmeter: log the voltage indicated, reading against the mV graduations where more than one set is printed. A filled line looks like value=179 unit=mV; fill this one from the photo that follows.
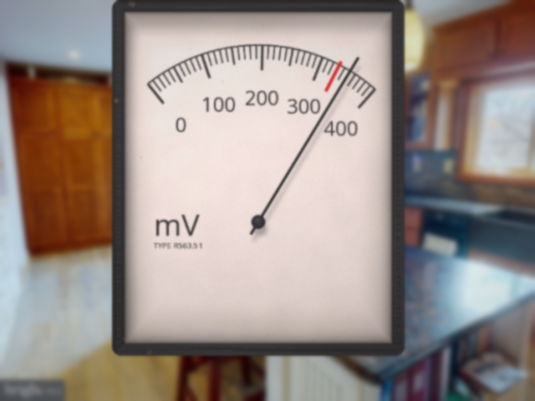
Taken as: value=350 unit=mV
